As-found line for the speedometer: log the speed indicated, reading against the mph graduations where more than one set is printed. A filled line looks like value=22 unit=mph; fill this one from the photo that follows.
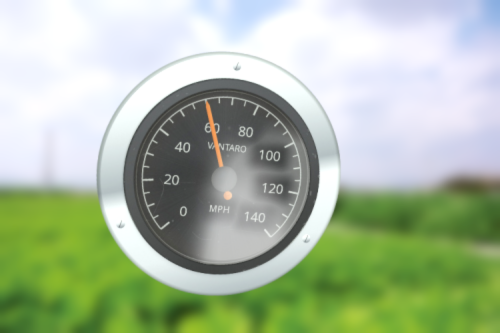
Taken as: value=60 unit=mph
